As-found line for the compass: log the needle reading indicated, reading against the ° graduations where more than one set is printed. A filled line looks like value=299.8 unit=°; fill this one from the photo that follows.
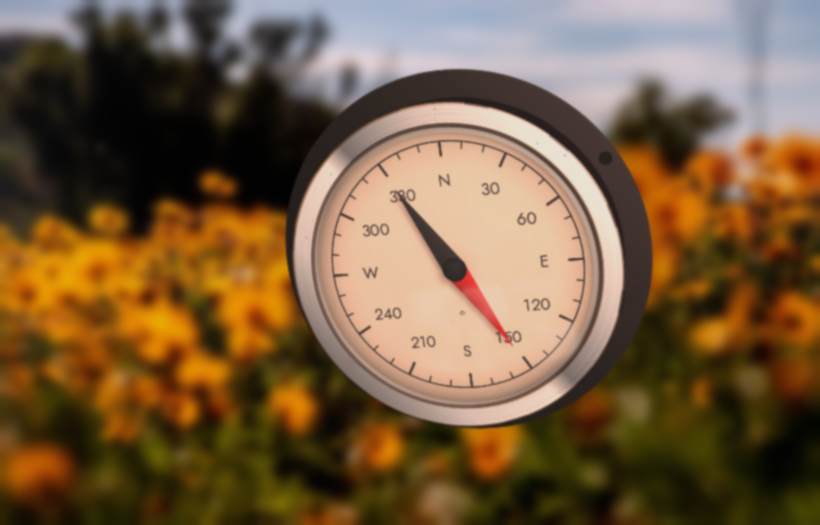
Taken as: value=150 unit=°
